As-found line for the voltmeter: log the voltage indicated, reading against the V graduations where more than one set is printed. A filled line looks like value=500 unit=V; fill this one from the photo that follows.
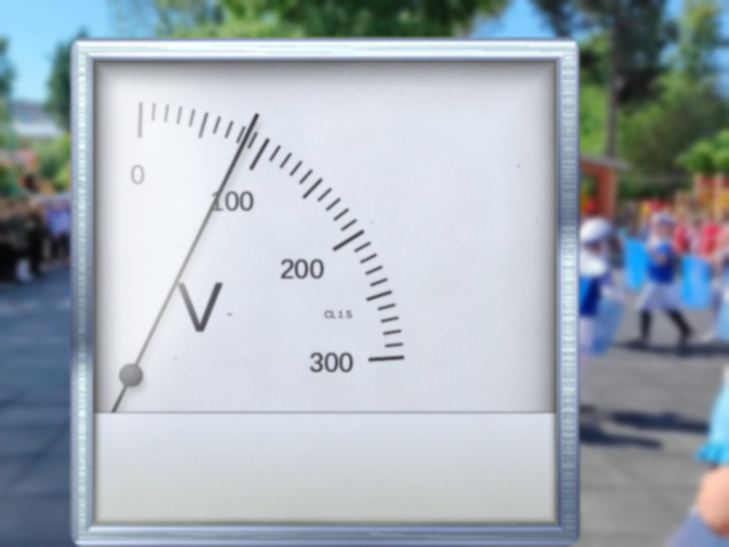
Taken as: value=85 unit=V
